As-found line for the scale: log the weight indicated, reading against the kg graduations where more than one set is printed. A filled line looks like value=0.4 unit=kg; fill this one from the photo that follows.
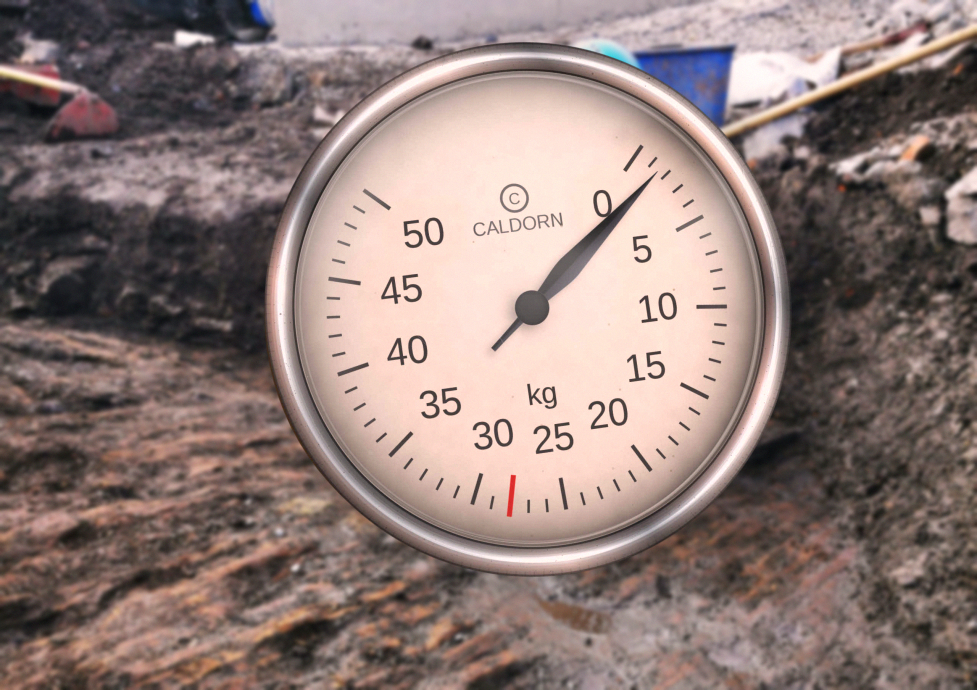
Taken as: value=1.5 unit=kg
